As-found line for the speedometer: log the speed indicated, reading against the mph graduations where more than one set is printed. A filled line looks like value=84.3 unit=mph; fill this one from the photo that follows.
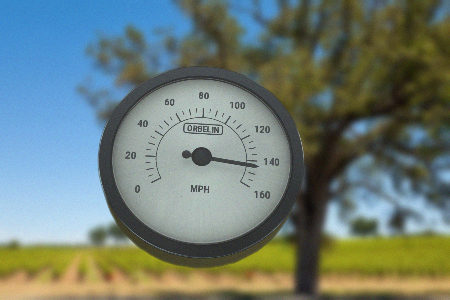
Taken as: value=145 unit=mph
